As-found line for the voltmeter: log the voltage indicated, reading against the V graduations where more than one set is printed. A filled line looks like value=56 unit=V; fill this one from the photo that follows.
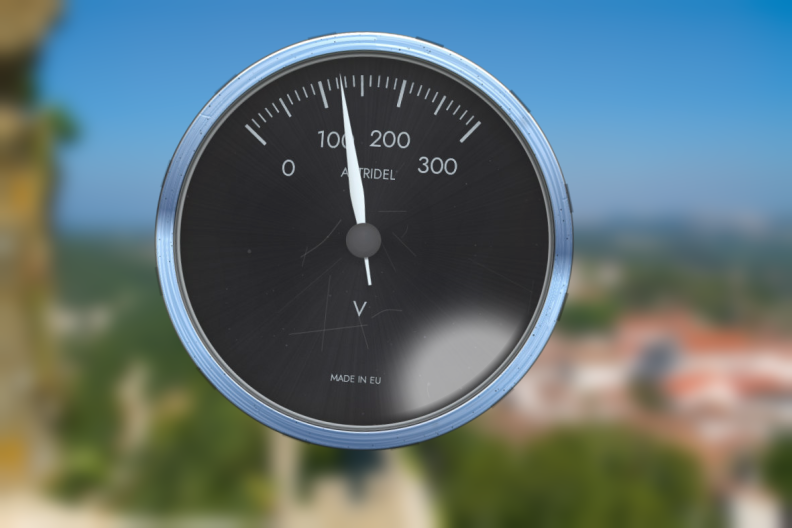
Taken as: value=125 unit=V
